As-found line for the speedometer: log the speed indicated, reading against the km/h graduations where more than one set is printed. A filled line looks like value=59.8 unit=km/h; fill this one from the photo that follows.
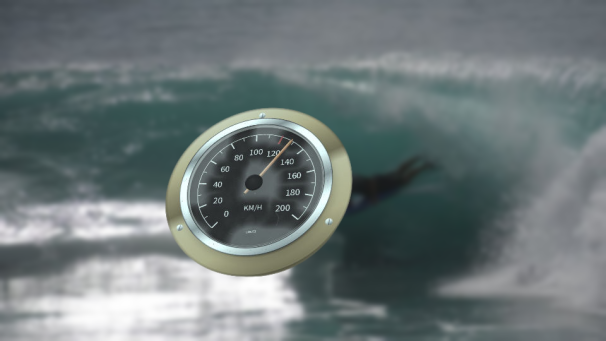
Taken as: value=130 unit=km/h
